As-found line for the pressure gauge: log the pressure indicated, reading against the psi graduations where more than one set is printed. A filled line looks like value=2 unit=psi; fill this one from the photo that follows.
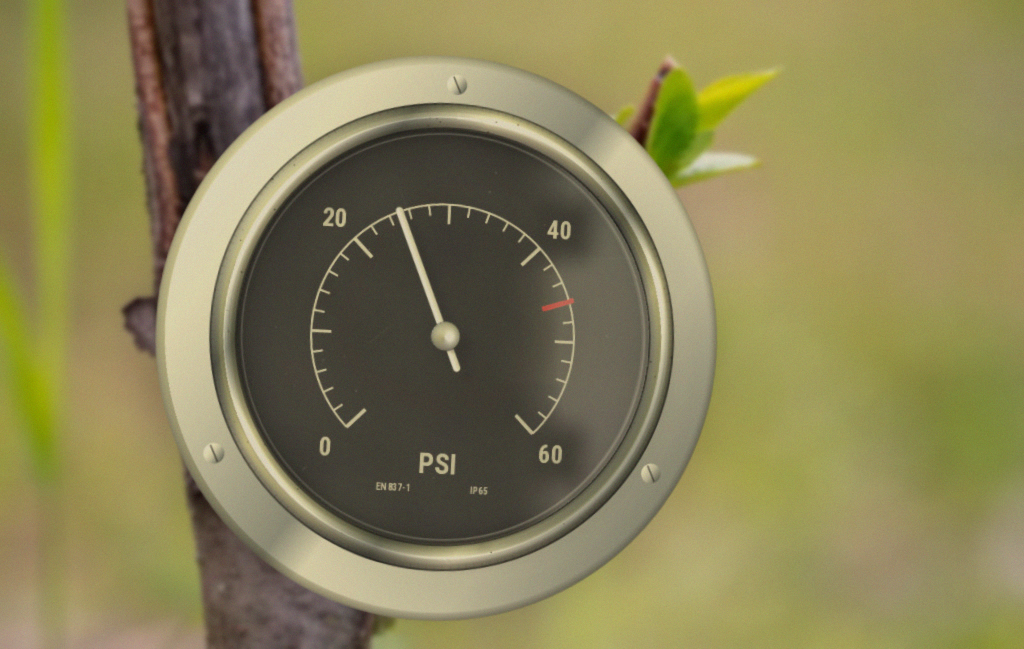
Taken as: value=25 unit=psi
